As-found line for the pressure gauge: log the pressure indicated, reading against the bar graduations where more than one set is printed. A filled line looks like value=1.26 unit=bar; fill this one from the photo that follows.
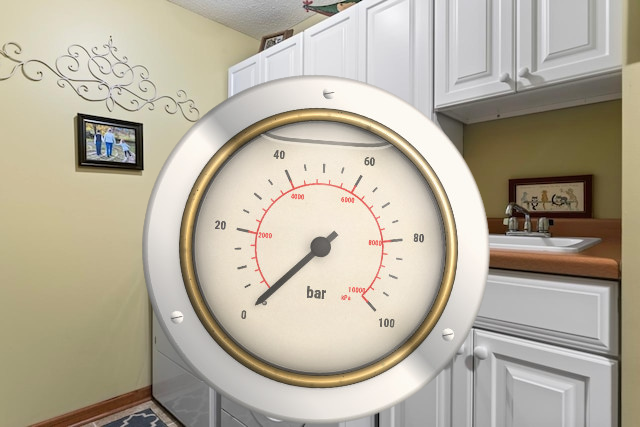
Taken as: value=0 unit=bar
